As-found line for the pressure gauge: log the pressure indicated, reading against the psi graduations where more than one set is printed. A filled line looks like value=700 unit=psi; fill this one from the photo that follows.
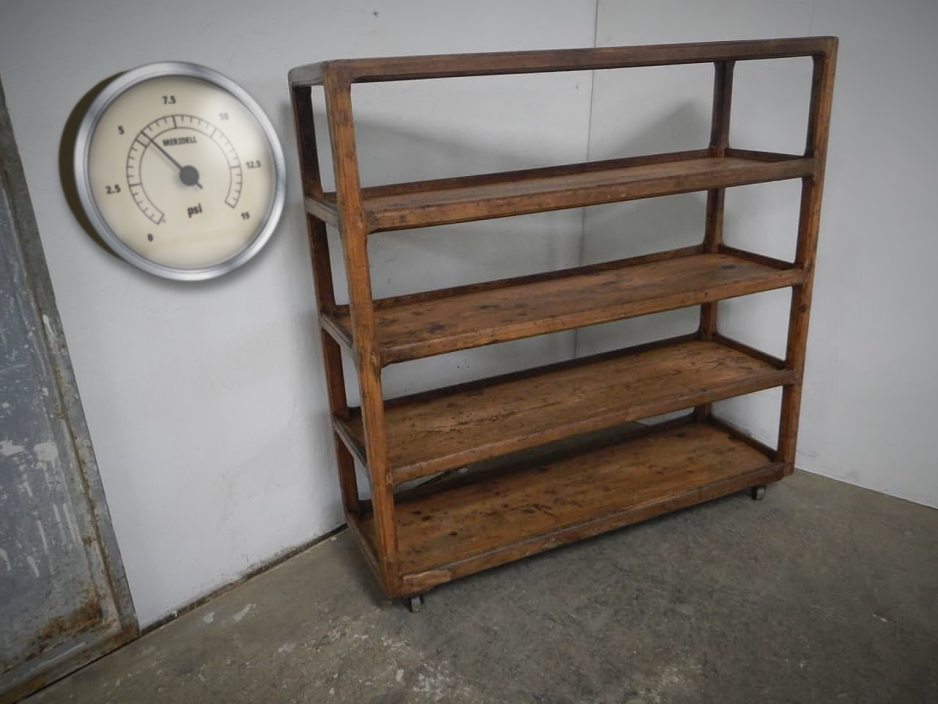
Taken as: value=5.5 unit=psi
